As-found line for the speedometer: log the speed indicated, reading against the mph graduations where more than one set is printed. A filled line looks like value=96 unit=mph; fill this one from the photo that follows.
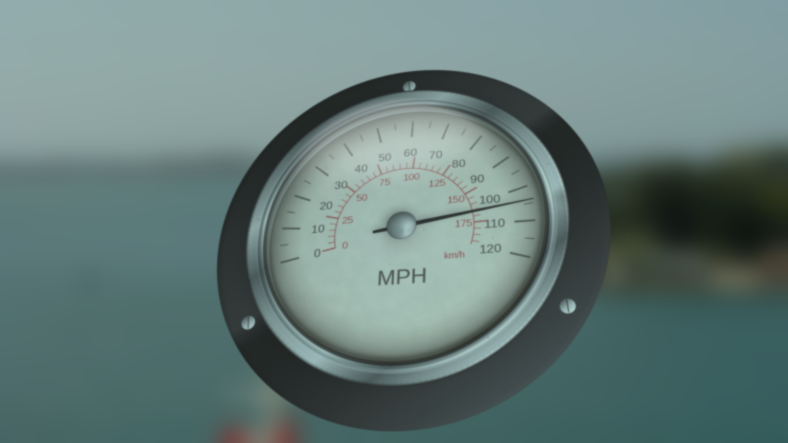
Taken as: value=105 unit=mph
